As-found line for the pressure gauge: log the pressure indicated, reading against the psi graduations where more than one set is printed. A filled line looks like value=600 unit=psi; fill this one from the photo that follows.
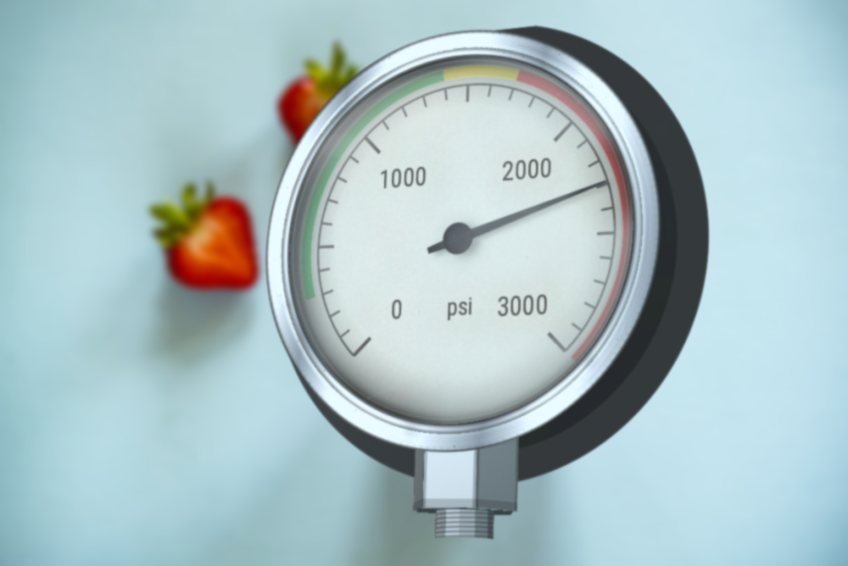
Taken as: value=2300 unit=psi
